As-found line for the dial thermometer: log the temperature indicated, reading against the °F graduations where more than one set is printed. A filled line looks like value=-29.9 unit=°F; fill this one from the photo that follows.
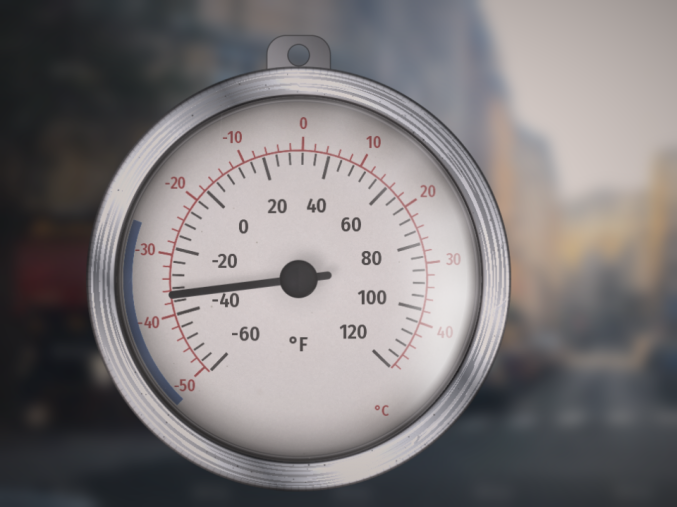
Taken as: value=-34 unit=°F
